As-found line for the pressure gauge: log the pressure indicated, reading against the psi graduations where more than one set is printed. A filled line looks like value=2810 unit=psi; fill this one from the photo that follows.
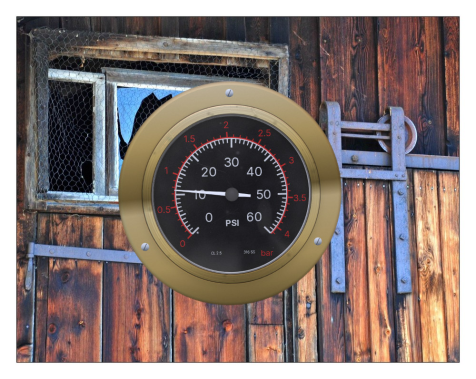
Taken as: value=11 unit=psi
